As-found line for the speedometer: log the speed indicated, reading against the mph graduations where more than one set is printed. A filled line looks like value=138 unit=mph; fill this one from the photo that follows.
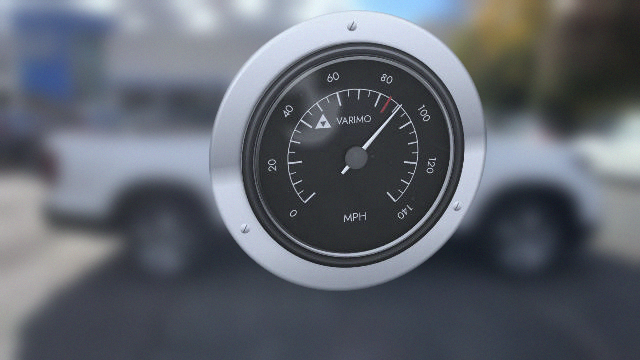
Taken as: value=90 unit=mph
